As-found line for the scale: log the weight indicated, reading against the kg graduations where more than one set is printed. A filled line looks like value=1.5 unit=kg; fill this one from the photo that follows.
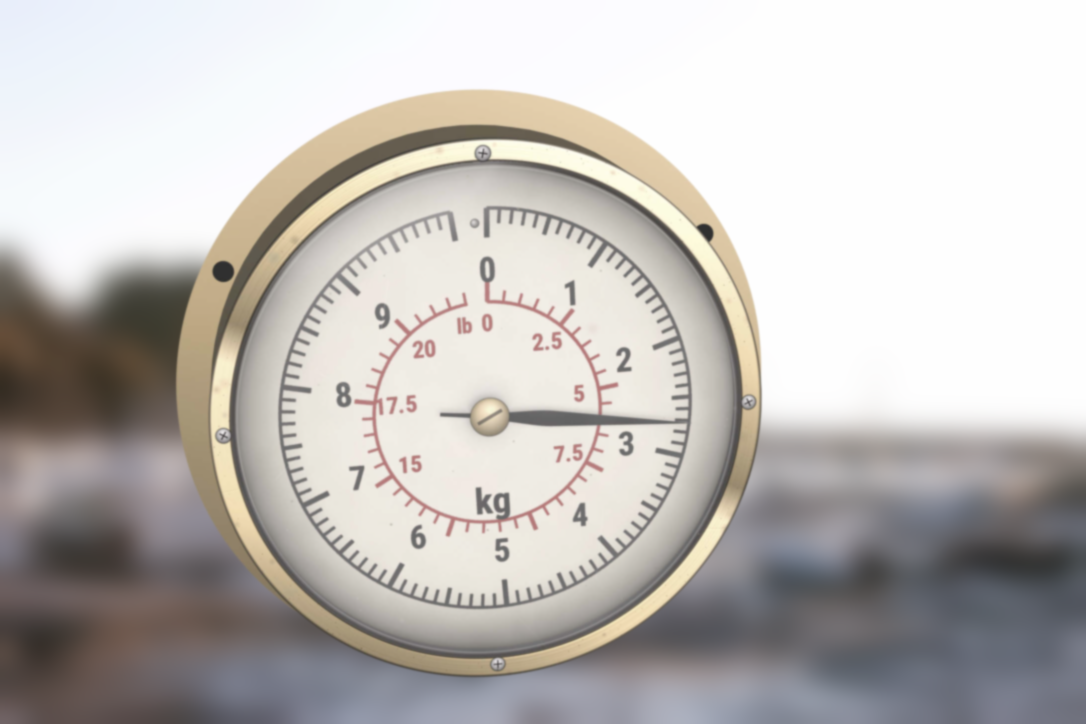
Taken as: value=2.7 unit=kg
